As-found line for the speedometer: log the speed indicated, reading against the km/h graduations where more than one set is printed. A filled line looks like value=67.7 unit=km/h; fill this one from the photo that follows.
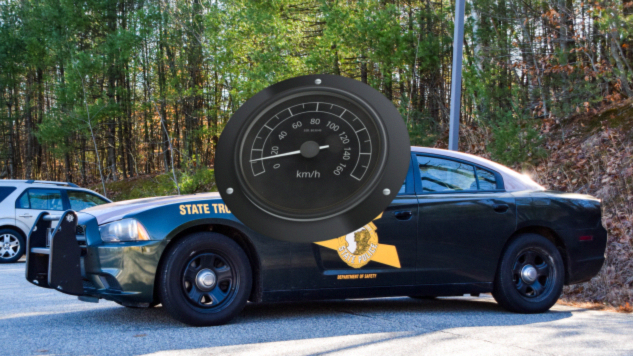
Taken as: value=10 unit=km/h
